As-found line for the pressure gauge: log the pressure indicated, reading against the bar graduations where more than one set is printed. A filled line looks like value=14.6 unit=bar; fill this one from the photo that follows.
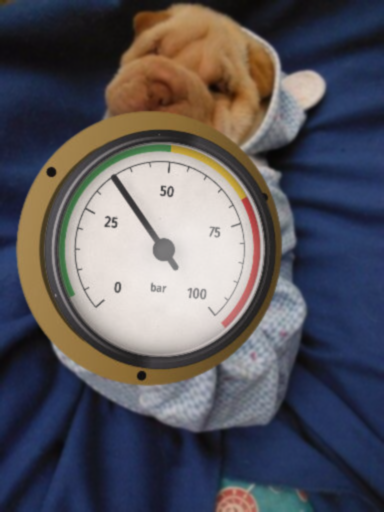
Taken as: value=35 unit=bar
